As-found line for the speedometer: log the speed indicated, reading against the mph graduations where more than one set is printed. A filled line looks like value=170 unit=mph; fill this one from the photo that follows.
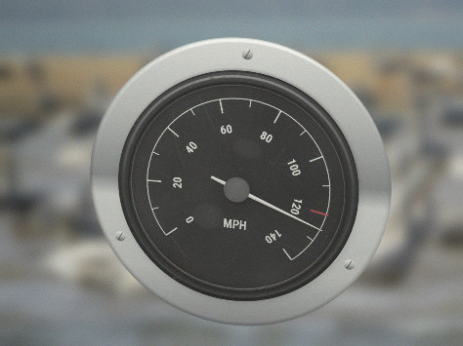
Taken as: value=125 unit=mph
